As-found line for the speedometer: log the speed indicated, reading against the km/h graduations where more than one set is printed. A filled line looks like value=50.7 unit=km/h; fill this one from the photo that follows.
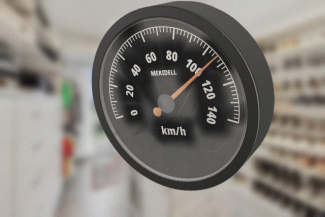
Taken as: value=106 unit=km/h
